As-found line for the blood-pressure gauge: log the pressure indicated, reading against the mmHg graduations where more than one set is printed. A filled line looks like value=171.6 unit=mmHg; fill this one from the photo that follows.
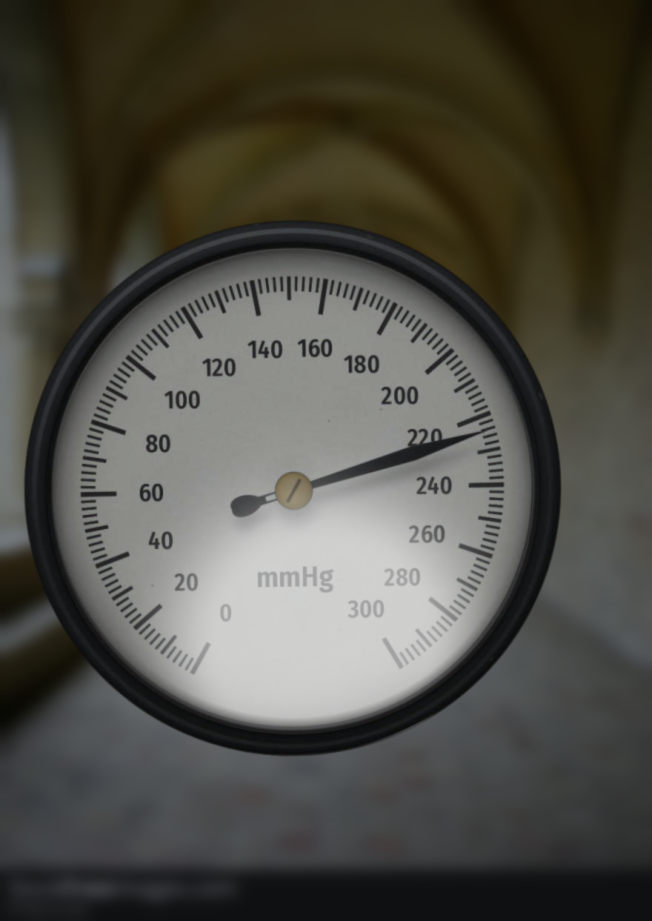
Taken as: value=224 unit=mmHg
